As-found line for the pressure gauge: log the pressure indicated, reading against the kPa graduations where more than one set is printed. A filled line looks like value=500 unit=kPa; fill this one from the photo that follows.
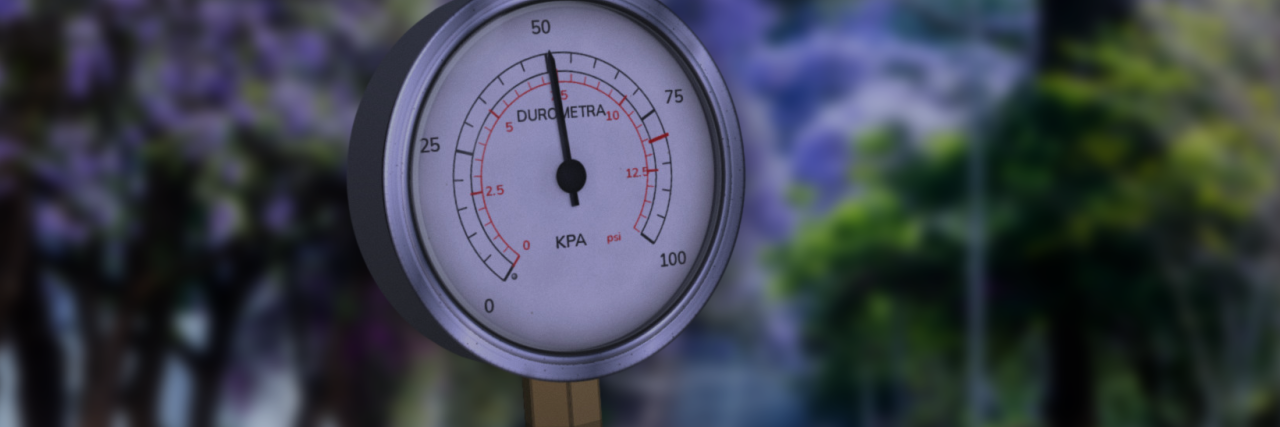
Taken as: value=50 unit=kPa
